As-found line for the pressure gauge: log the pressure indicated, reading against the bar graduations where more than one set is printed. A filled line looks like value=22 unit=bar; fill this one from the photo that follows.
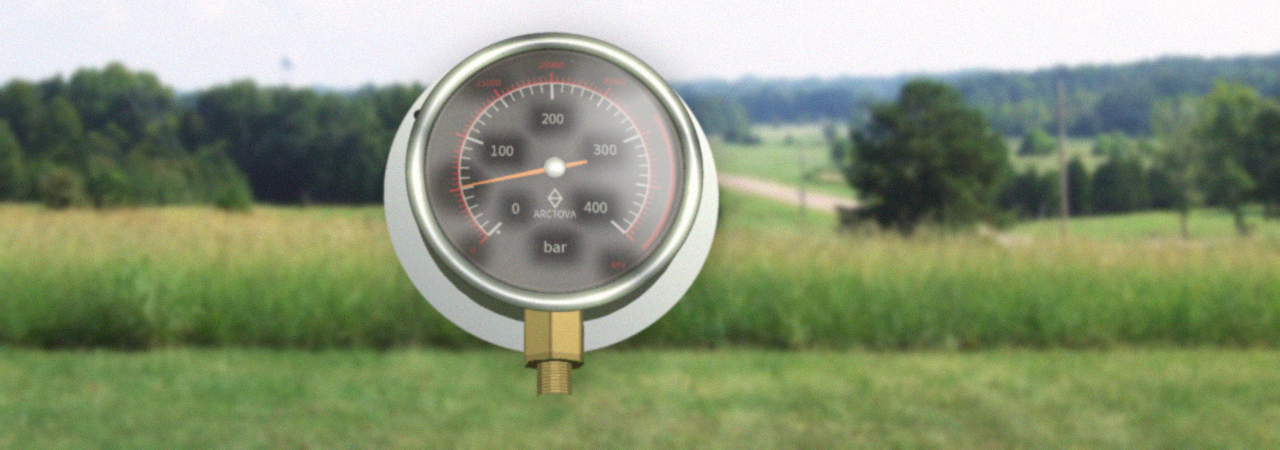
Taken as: value=50 unit=bar
